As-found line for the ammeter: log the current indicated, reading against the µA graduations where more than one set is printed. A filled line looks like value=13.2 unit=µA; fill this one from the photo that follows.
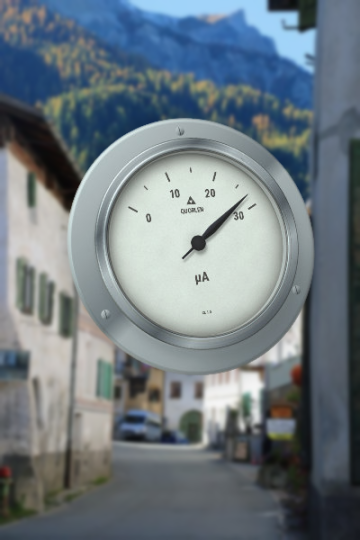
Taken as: value=27.5 unit=µA
